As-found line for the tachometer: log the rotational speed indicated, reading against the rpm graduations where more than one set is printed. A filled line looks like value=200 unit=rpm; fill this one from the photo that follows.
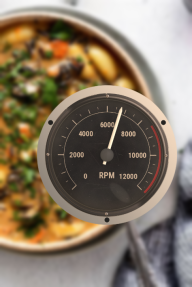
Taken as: value=6750 unit=rpm
